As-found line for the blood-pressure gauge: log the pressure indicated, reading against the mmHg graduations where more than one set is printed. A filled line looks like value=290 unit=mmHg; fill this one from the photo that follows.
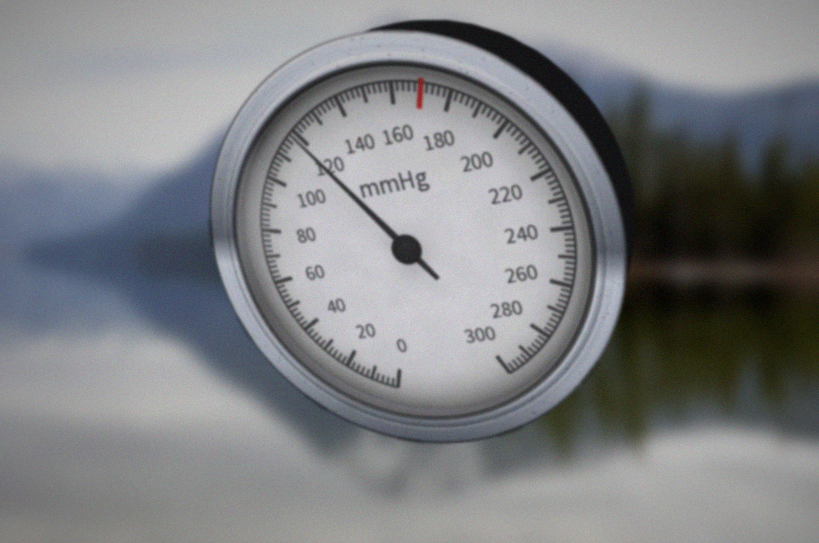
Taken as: value=120 unit=mmHg
